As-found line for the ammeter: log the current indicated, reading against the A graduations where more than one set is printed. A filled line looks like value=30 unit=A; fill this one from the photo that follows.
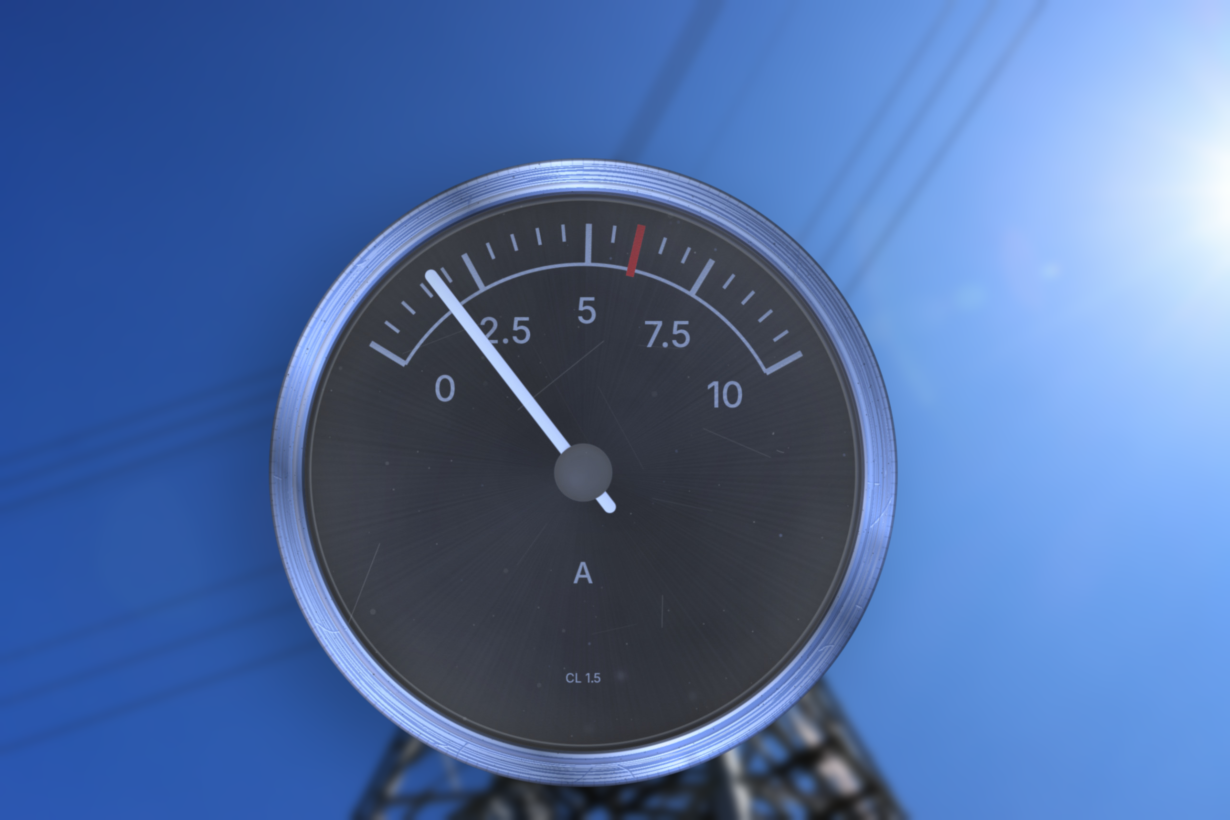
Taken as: value=1.75 unit=A
